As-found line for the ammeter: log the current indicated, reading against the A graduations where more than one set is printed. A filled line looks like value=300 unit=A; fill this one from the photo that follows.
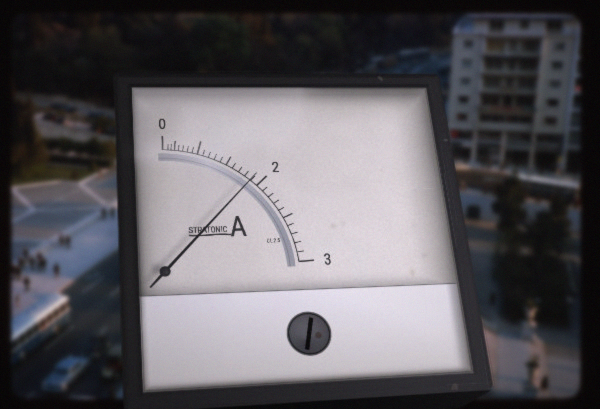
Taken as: value=1.9 unit=A
